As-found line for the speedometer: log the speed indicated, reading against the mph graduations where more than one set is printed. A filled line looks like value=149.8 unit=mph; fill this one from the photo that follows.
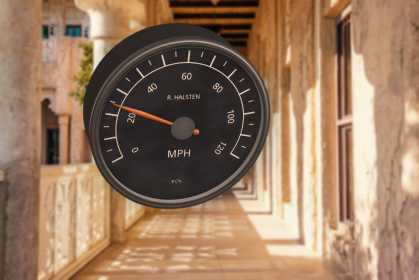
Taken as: value=25 unit=mph
